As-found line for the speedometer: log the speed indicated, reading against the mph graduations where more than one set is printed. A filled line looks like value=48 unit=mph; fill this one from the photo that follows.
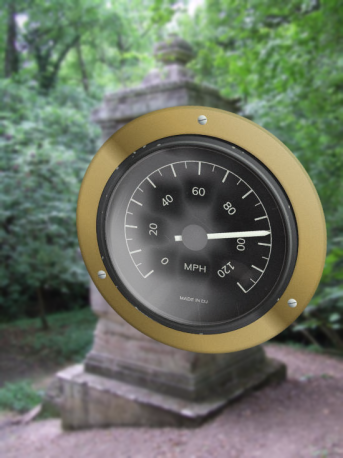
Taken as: value=95 unit=mph
